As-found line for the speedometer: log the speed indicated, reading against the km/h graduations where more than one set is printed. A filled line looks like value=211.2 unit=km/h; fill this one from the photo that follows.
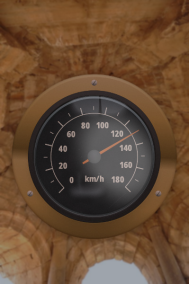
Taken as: value=130 unit=km/h
